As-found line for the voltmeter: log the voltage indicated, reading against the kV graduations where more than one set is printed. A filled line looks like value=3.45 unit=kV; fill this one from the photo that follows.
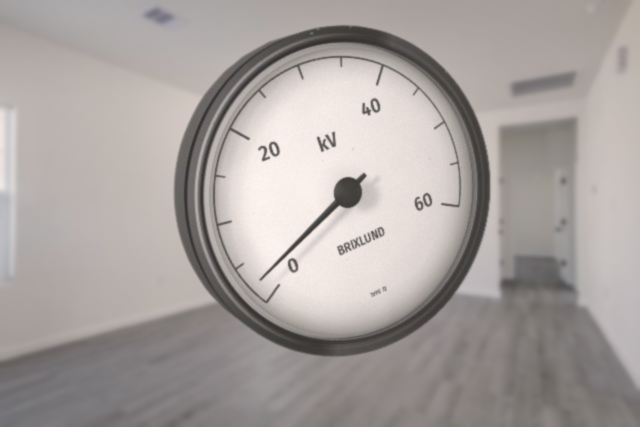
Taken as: value=2.5 unit=kV
